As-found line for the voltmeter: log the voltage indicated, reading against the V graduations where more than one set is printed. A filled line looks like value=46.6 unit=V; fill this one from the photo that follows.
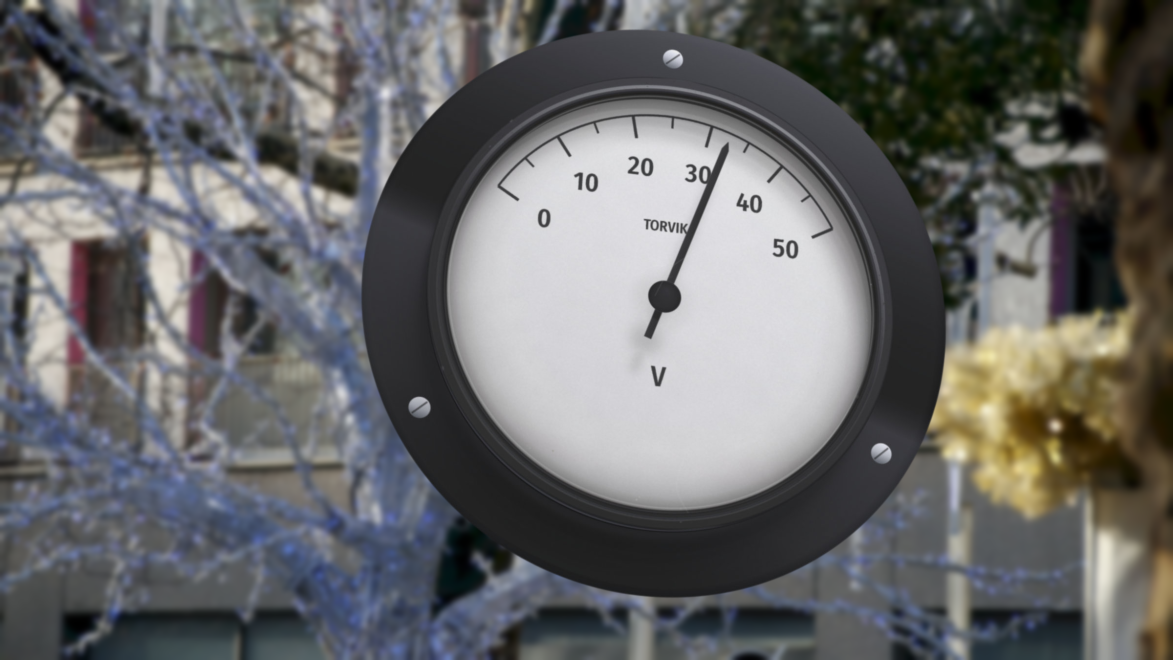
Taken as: value=32.5 unit=V
